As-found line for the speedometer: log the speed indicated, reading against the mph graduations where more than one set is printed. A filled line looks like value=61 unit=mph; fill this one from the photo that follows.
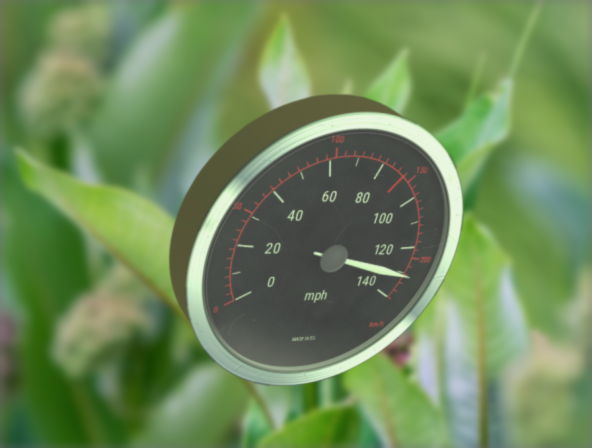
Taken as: value=130 unit=mph
